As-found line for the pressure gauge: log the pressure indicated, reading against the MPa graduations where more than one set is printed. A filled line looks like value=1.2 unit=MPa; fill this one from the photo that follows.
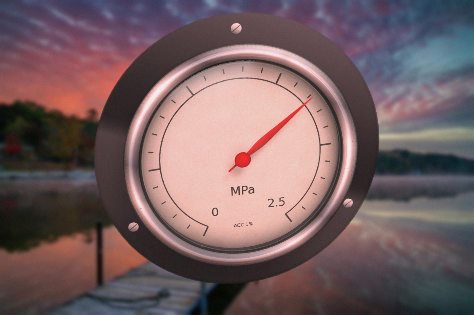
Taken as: value=1.7 unit=MPa
